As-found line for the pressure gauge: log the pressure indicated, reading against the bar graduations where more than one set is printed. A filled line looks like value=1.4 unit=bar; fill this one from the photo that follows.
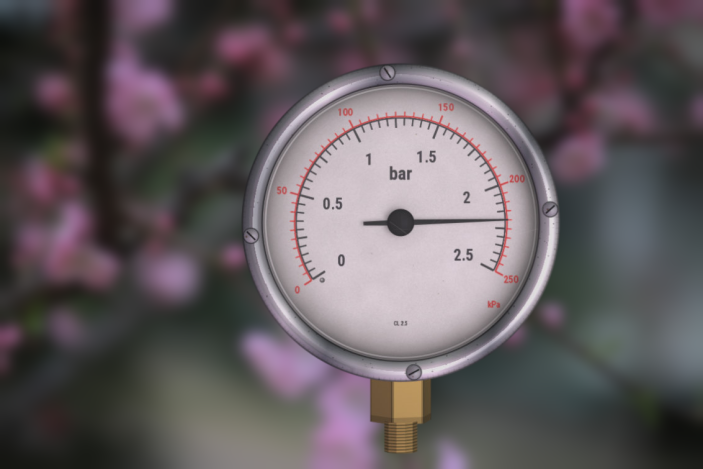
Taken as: value=2.2 unit=bar
